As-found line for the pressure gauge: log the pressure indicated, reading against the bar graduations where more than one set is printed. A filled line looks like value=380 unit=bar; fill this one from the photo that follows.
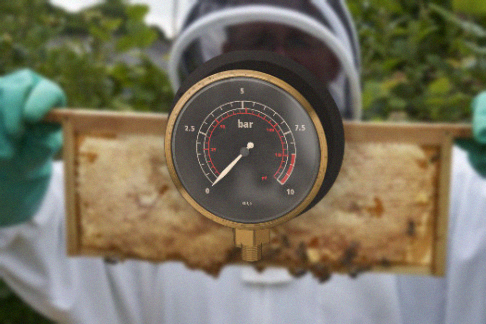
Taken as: value=0 unit=bar
